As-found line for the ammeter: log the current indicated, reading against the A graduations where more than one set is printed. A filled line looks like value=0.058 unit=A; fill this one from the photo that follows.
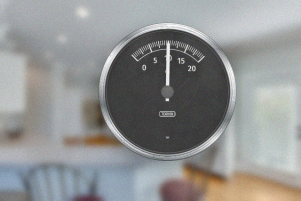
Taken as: value=10 unit=A
